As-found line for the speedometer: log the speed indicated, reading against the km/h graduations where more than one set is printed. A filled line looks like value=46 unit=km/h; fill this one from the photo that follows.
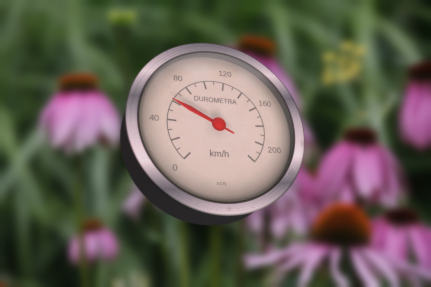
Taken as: value=60 unit=km/h
